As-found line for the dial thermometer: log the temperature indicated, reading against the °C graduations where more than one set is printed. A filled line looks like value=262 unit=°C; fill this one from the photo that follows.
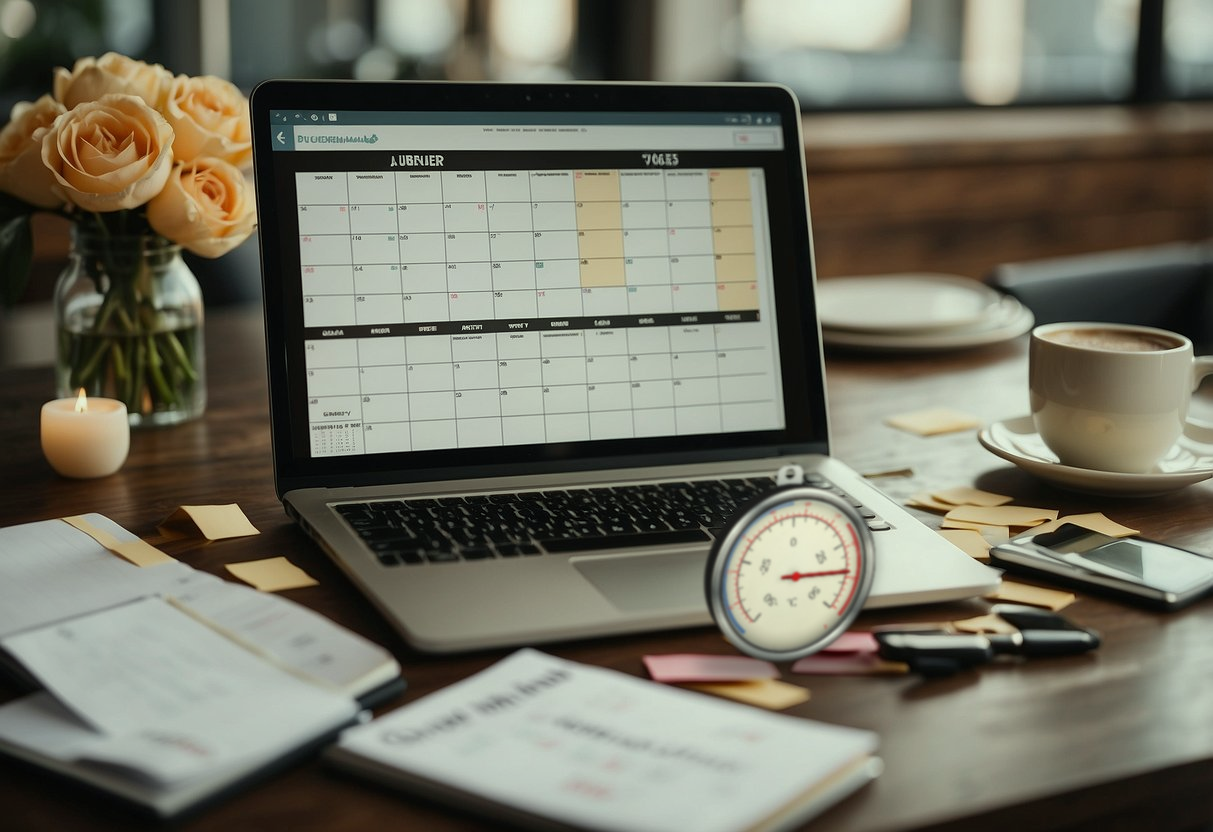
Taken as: value=35 unit=°C
